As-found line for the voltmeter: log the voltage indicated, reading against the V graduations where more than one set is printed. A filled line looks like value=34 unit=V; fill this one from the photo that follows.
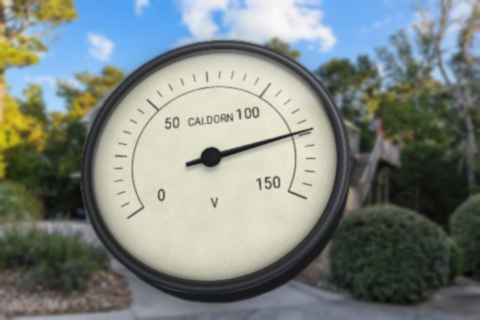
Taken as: value=125 unit=V
